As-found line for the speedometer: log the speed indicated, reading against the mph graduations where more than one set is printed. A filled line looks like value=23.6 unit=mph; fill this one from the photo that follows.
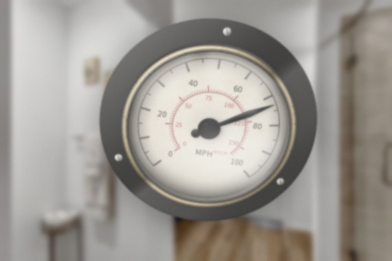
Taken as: value=72.5 unit=mph
